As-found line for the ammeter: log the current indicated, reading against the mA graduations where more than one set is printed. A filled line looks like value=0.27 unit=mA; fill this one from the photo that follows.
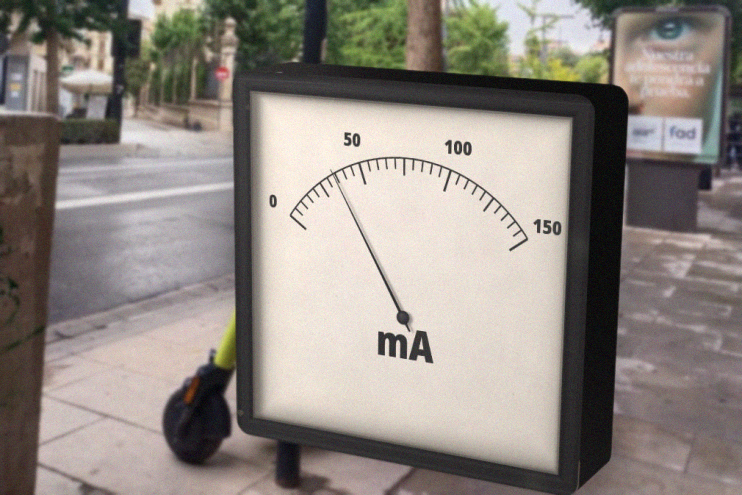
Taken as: value=35 unit=mA
